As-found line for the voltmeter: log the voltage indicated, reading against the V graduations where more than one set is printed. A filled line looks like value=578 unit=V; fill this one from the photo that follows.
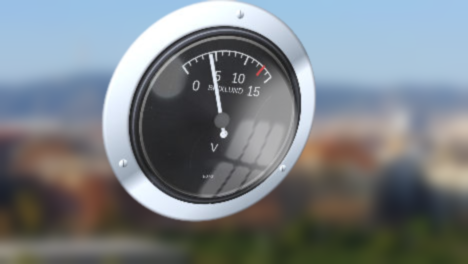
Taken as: value=4 unit=V
